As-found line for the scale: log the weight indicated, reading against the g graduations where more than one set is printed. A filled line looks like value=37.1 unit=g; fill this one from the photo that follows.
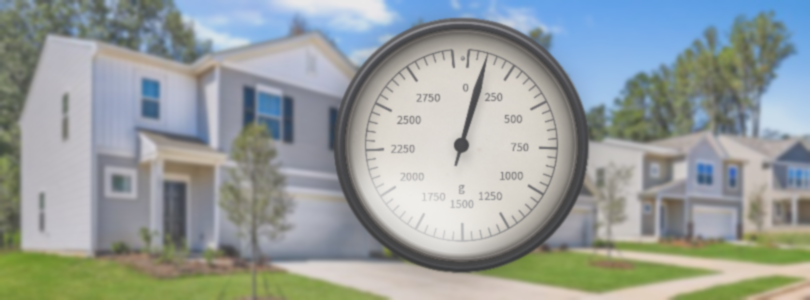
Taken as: value=100 unit=g
